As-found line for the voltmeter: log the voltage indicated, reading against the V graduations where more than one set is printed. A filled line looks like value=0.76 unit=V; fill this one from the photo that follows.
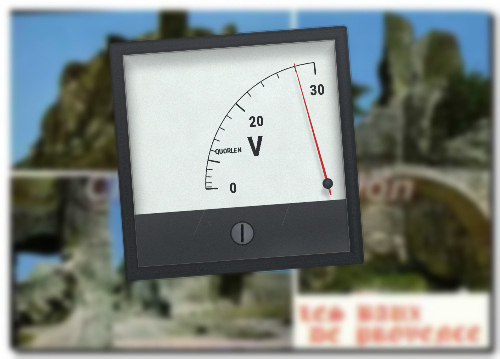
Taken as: value=28 unit=V
